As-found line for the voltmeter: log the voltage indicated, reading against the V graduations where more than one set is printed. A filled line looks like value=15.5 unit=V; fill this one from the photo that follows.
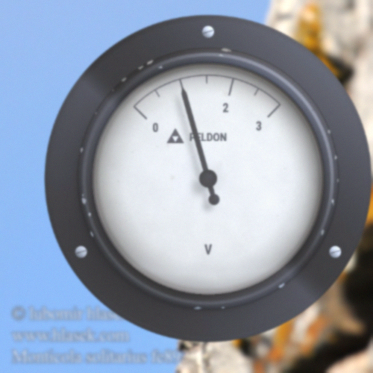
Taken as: value=1 unit=V
